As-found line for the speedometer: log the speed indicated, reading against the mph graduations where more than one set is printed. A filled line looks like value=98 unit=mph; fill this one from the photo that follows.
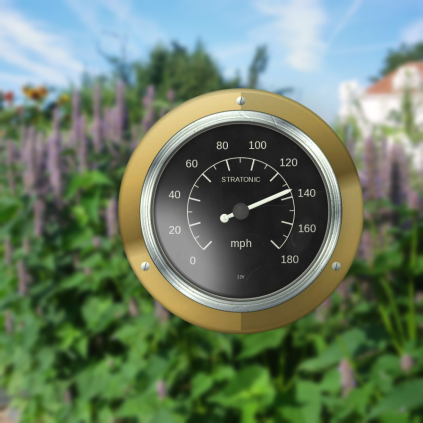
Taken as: value=135 unit=mph
